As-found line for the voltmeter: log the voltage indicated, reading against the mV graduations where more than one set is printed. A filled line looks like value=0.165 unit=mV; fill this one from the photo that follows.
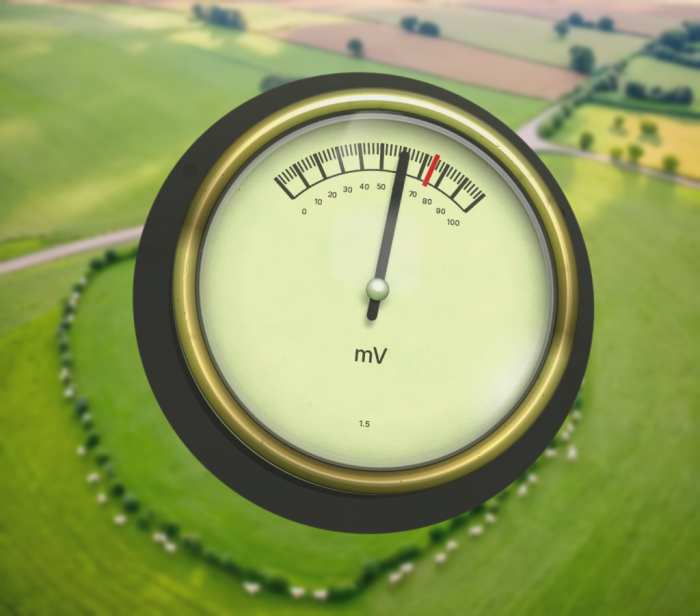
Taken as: value=60 unit=mV
